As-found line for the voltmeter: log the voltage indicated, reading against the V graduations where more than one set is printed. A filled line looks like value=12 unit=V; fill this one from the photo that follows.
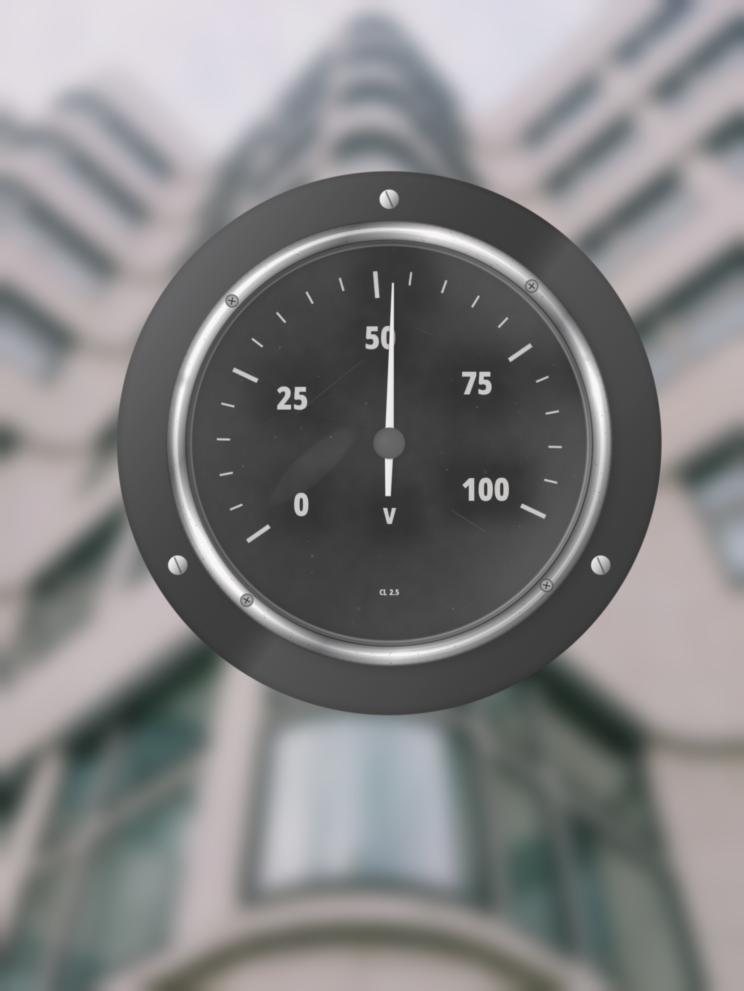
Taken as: value=52.5 unit=V
